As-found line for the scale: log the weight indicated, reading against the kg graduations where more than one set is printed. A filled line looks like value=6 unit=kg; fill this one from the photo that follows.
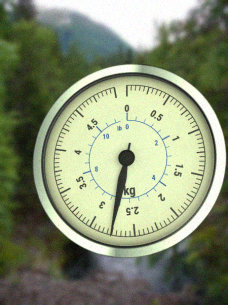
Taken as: value=2.75 unit=kg
